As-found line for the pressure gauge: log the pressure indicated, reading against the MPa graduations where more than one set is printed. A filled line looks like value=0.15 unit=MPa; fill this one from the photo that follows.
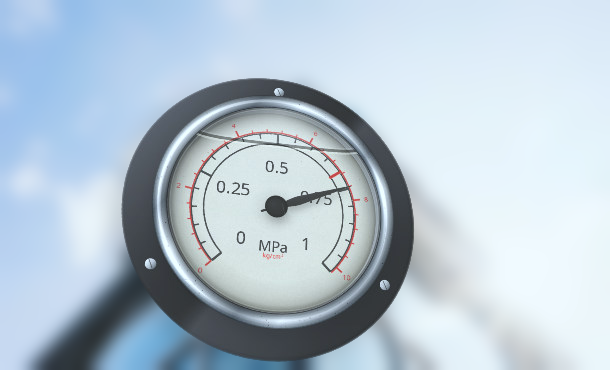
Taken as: value=0.75 unit=MPa
